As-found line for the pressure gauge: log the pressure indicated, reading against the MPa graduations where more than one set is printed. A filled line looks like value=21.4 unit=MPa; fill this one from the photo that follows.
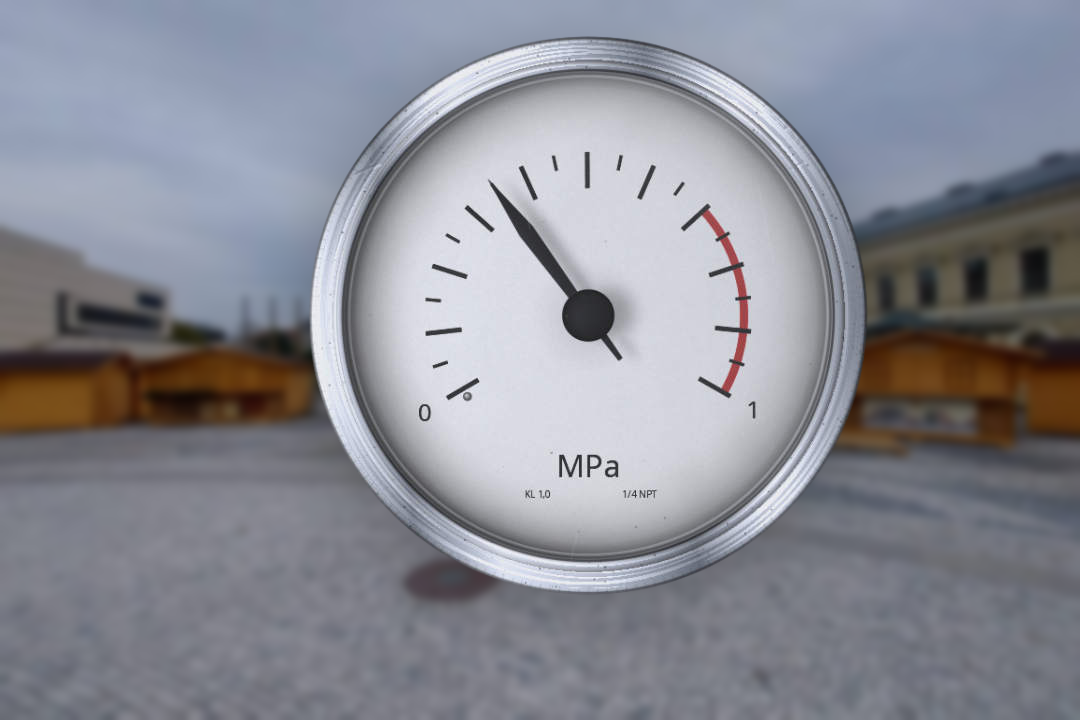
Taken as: value=0.35 unit=MPa
